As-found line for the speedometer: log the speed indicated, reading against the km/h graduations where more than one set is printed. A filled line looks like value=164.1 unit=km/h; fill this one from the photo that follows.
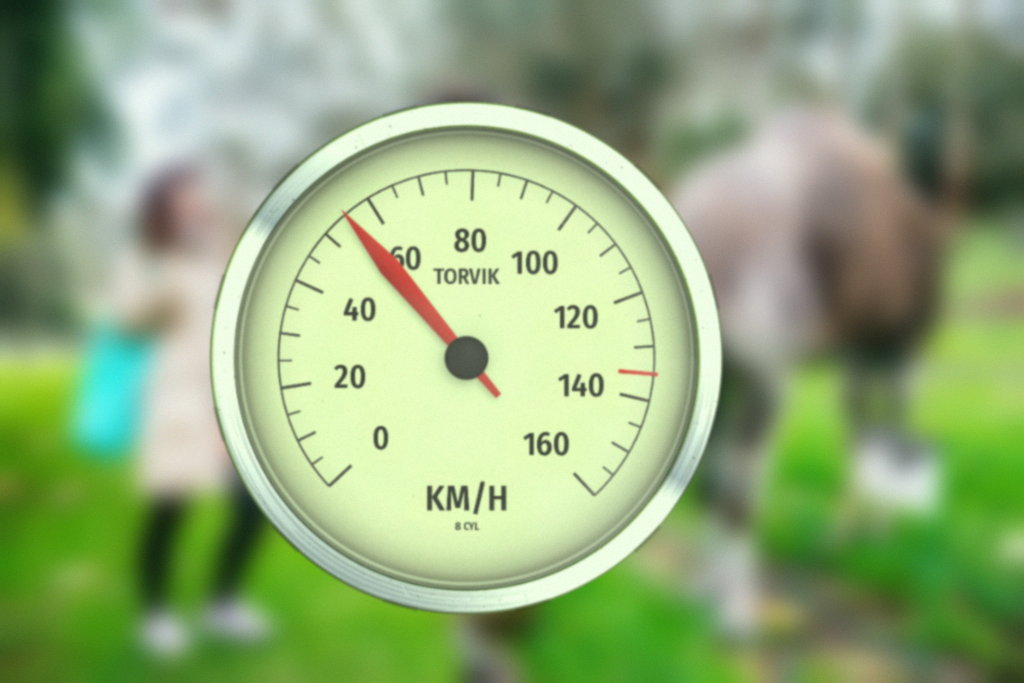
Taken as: value=55 unit=km/h
